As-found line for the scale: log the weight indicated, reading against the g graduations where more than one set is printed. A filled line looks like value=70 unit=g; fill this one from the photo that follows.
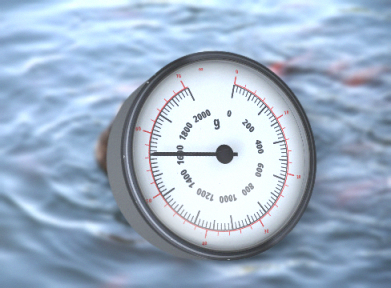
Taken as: value=1600 unit=g
